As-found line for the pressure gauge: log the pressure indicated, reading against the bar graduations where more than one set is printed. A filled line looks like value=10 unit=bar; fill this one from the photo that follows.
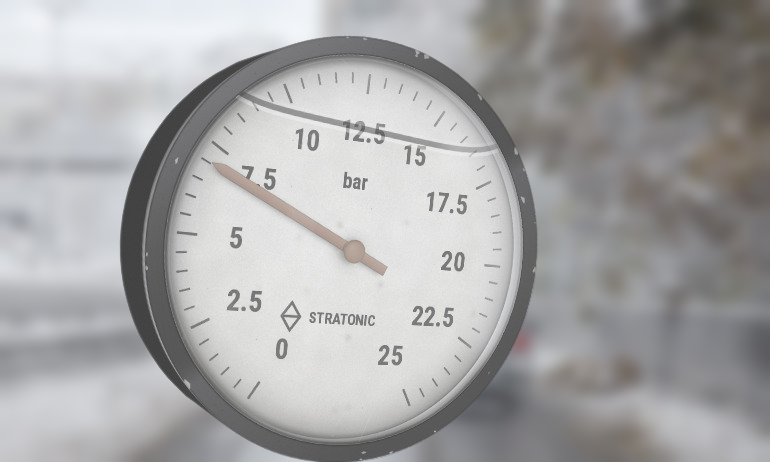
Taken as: value=7 unit=bar
